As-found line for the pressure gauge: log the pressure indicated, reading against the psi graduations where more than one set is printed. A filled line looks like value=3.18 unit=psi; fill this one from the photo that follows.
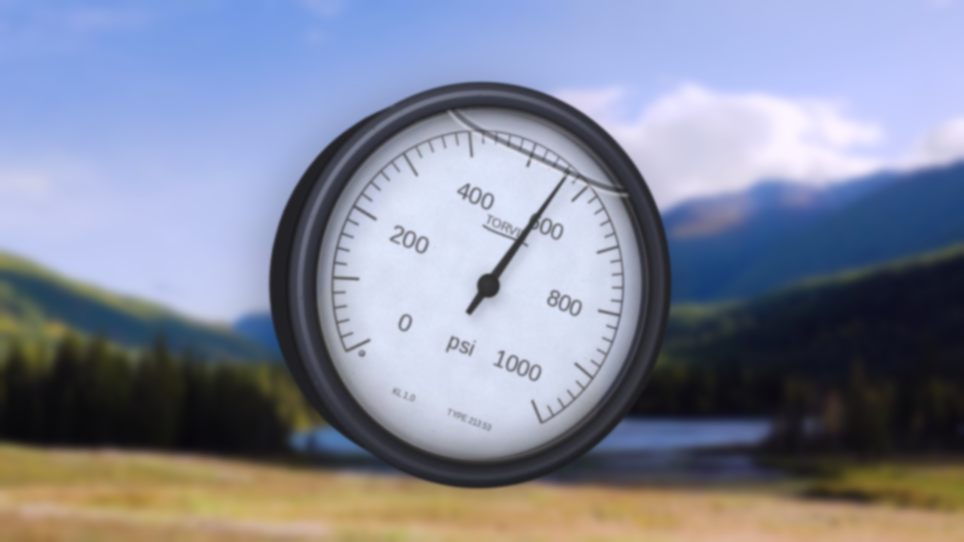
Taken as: value=560 unit=psi
